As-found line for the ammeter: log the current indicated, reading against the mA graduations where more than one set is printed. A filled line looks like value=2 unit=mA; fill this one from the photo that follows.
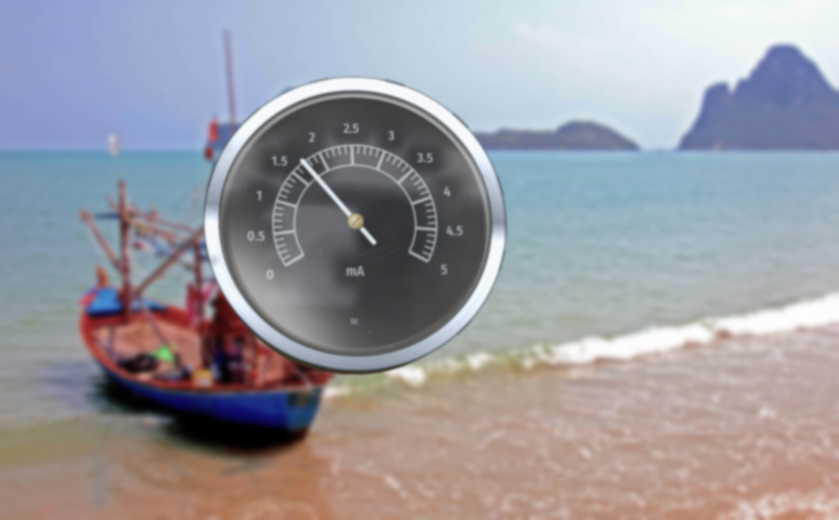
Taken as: value=1.7 unit=mA
